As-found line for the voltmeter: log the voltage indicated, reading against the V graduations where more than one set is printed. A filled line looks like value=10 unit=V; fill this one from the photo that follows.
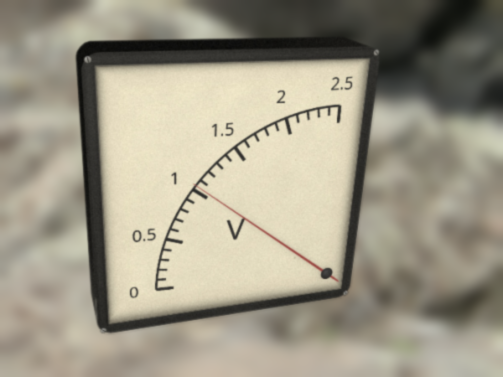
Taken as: value=1.05 unit=V
